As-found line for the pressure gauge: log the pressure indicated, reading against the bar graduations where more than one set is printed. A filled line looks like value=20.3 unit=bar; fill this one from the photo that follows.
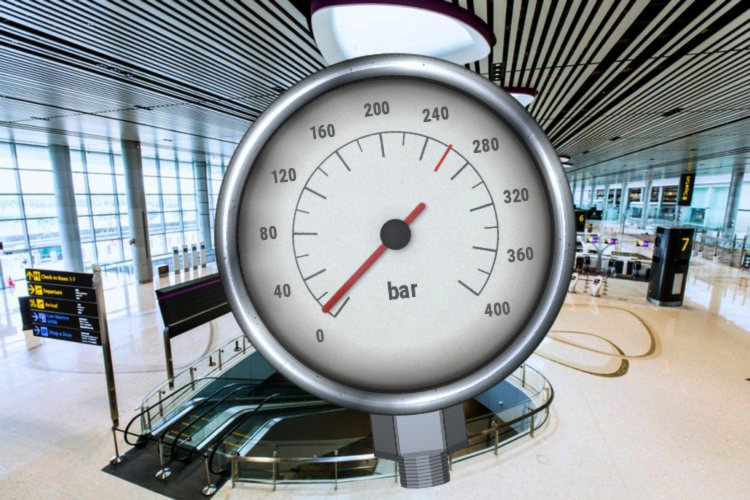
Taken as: value=10 unit=bar
